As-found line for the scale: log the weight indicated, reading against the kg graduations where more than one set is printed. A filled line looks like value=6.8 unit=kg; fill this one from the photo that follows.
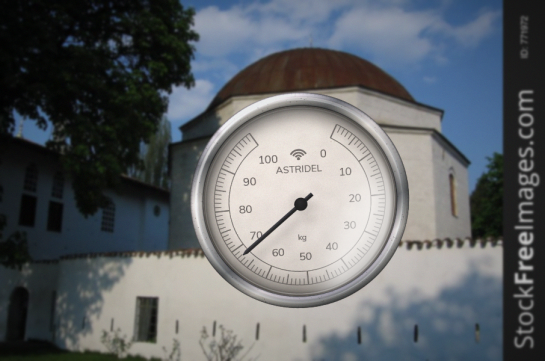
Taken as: value=68 unit=kg
